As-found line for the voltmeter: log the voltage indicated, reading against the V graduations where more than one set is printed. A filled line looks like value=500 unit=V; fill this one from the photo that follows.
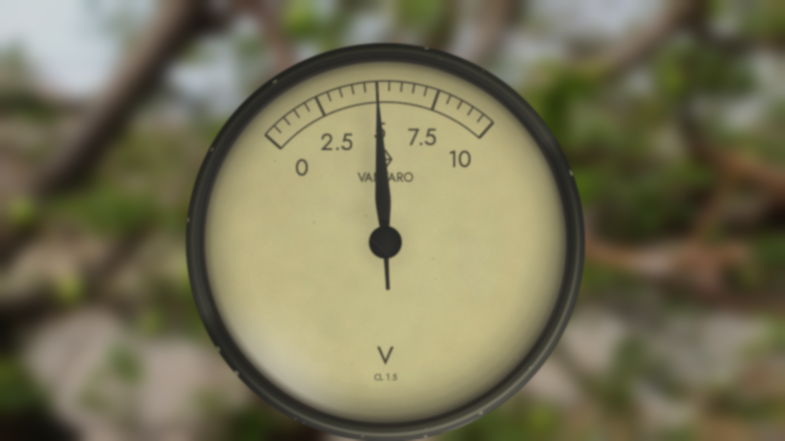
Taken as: value=5 unit=V
